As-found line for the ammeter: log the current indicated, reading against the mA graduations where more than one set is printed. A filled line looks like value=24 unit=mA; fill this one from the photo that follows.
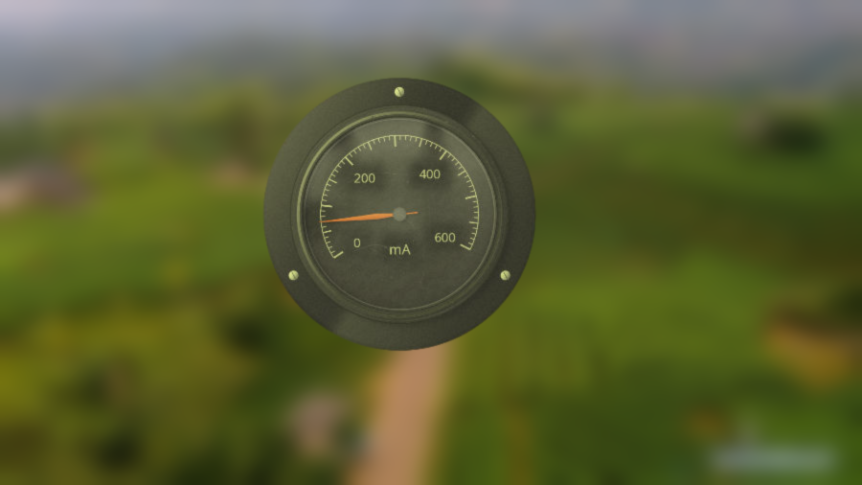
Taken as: value=70 unit=mA
